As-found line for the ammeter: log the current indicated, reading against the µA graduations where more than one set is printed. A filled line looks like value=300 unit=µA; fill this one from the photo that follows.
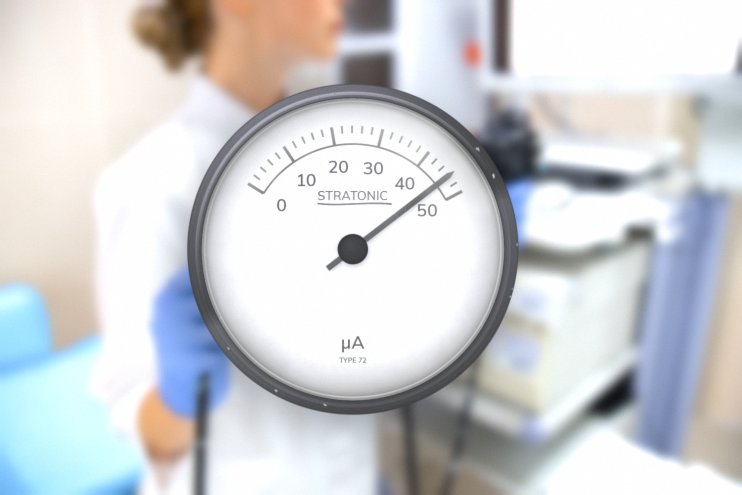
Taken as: value=46 unit=µA
